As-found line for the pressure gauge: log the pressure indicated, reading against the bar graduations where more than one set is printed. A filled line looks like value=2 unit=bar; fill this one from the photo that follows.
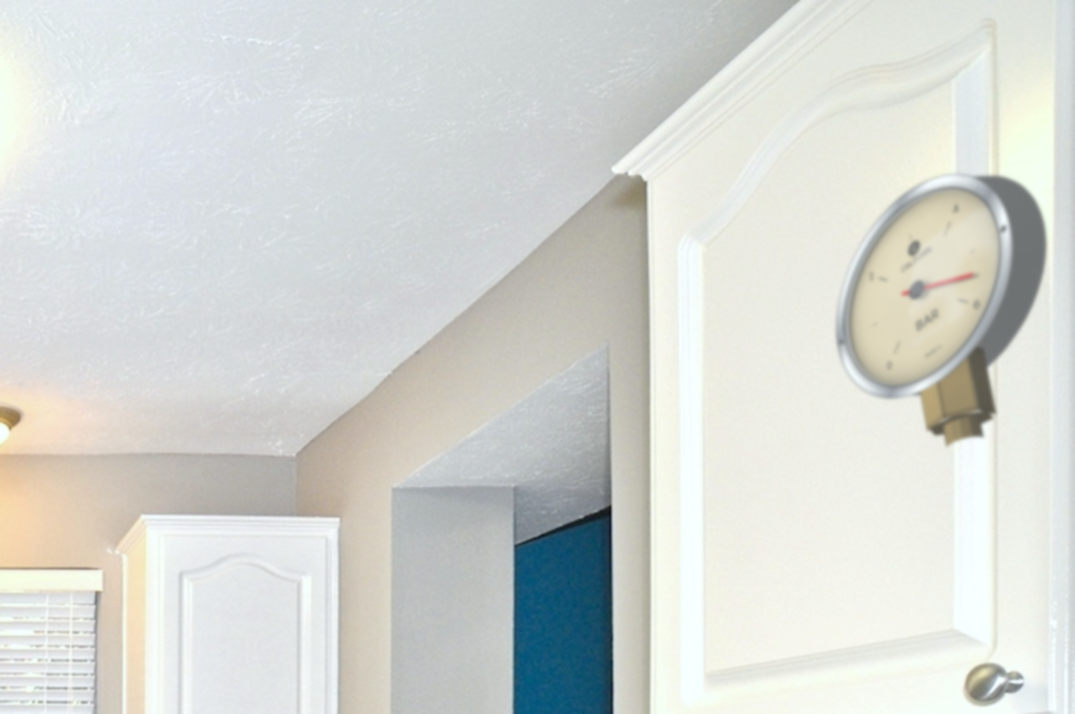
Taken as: value=5.5 unit=bar
